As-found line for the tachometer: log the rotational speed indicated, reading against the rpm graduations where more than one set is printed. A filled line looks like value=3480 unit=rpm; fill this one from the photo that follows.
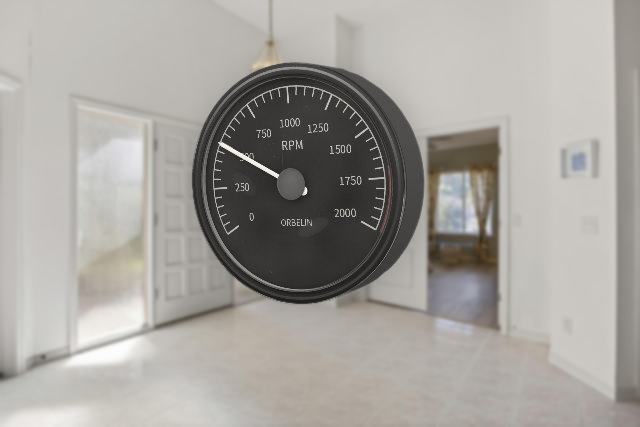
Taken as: value=500 unit=rpm
